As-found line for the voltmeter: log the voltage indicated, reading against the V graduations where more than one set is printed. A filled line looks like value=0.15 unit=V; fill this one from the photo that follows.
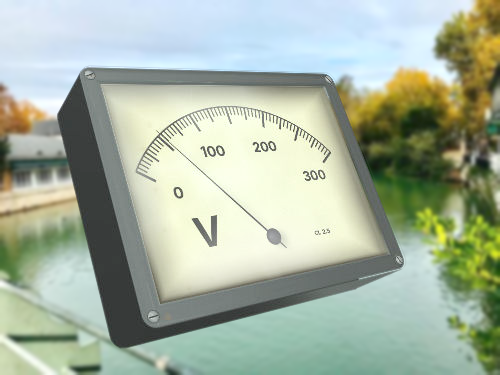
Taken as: value=50 unit=V
